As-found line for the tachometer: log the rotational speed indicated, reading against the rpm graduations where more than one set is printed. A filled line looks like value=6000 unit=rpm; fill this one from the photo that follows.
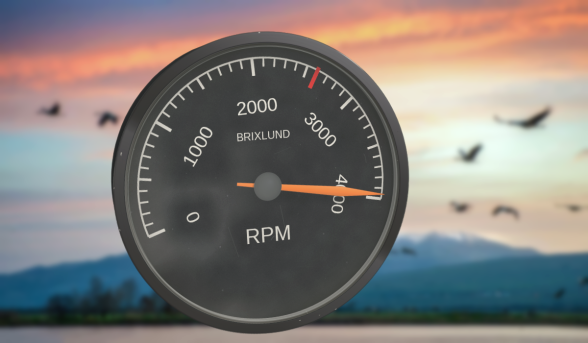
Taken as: value=3950 unit=rpm
